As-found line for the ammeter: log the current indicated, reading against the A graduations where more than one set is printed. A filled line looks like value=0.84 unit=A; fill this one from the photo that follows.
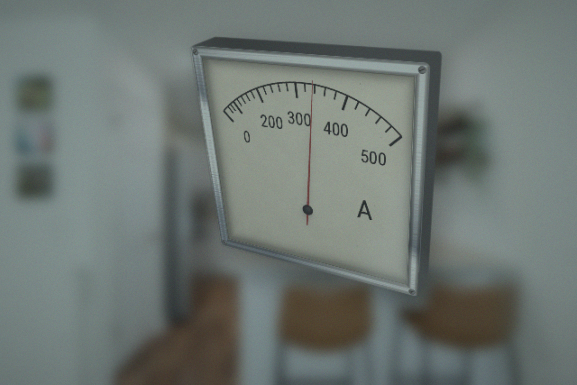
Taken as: value=340 unit=A
